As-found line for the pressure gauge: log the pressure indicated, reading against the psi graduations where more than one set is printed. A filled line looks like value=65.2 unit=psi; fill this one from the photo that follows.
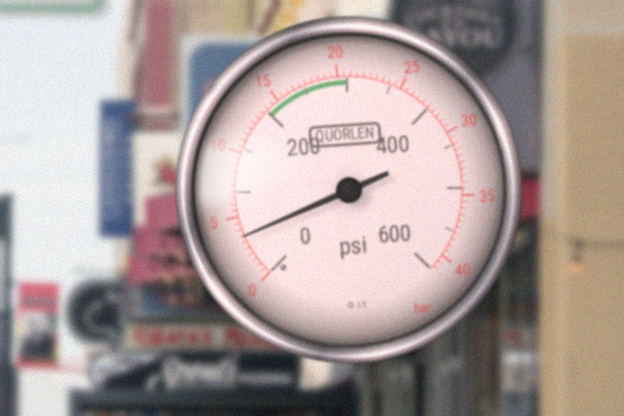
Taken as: value=50 unit=psi
